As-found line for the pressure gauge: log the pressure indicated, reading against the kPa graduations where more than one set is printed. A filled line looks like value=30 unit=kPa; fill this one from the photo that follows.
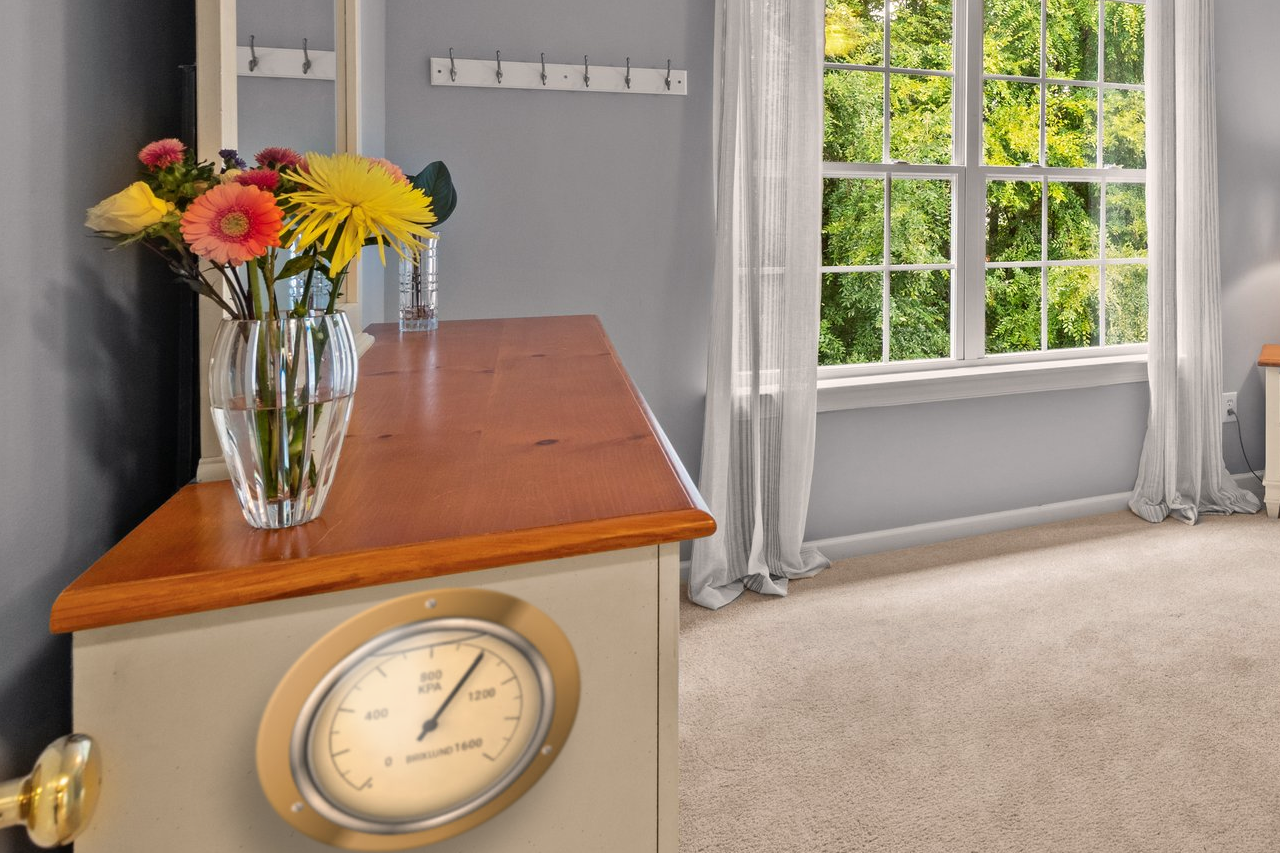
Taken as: value=1000 unit=kPa
